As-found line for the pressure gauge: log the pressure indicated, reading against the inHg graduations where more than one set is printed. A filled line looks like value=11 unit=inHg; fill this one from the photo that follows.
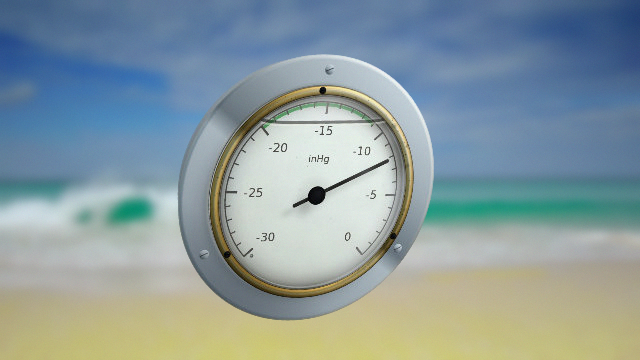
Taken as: value=-8 unit=inHg
